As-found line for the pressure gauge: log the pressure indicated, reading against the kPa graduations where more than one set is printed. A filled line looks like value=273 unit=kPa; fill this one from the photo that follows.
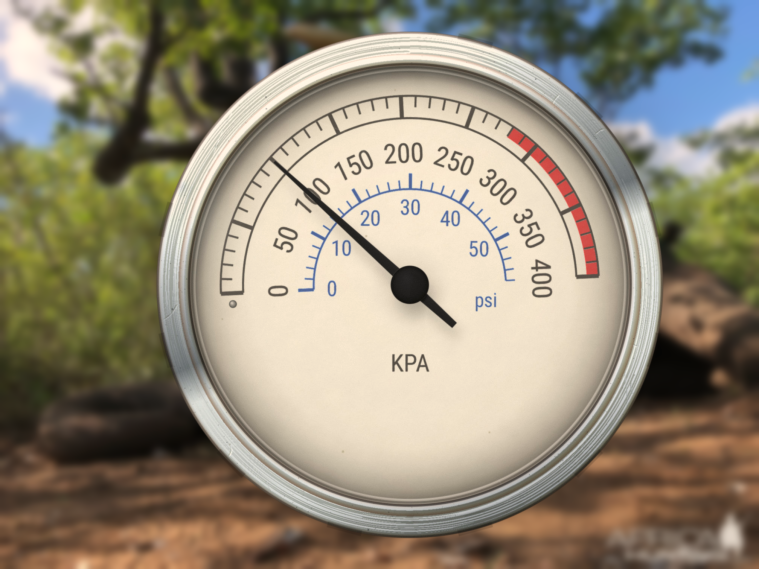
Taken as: value=100 unit=kPa
